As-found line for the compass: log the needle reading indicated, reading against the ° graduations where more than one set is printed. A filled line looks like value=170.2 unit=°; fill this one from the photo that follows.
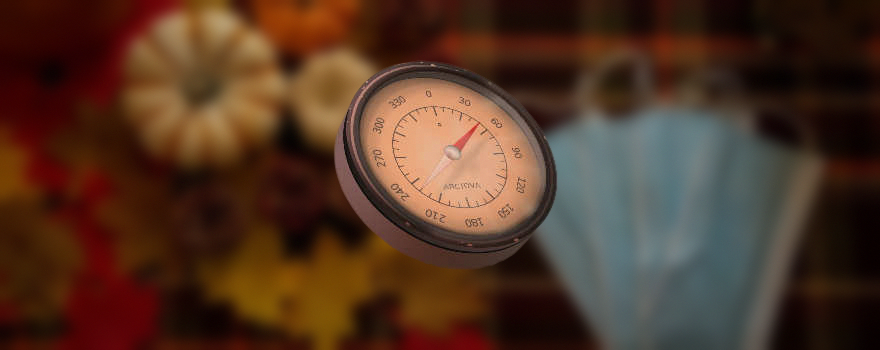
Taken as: value=50 unit=°
